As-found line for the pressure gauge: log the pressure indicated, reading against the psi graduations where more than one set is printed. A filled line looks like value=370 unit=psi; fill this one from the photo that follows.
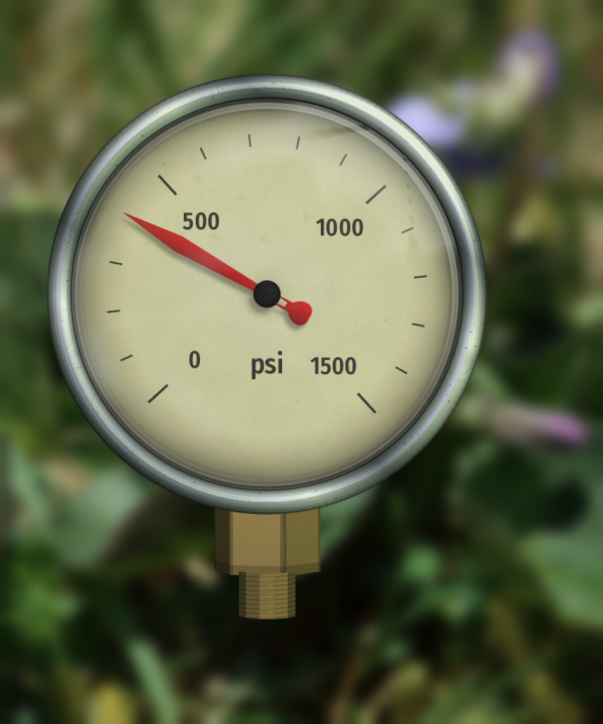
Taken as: value=400 unit=psi
